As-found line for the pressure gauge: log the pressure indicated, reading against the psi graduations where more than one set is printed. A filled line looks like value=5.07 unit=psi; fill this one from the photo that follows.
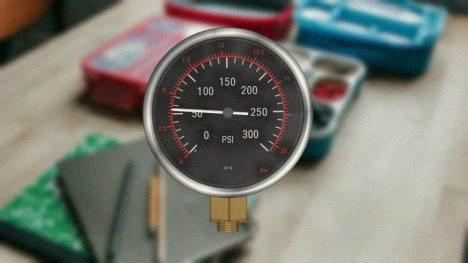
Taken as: value=55 unit=psi
